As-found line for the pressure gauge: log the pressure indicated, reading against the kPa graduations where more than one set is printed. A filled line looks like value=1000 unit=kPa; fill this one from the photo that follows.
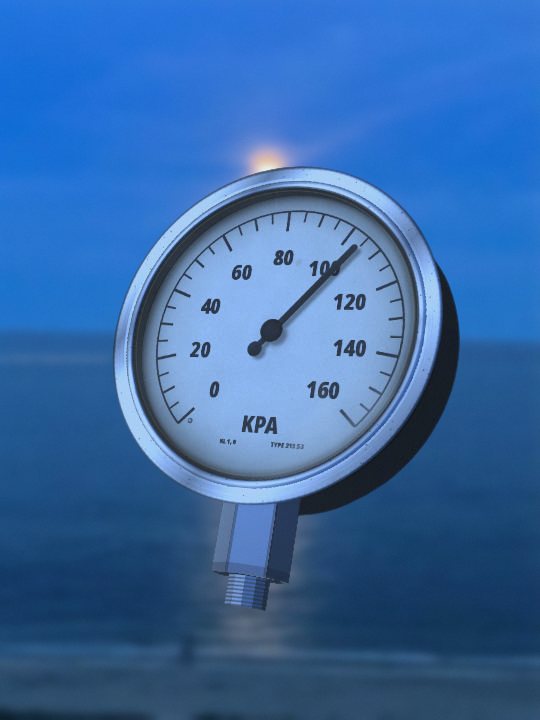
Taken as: value=105 unit=kPa
